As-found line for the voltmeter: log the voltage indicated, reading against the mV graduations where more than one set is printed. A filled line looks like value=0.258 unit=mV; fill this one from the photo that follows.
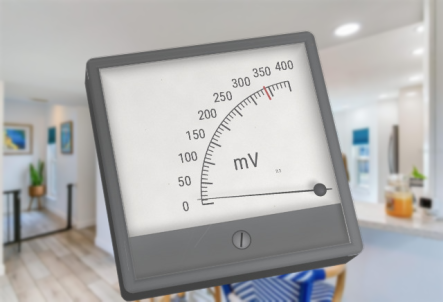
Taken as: value=10 unit=mV
